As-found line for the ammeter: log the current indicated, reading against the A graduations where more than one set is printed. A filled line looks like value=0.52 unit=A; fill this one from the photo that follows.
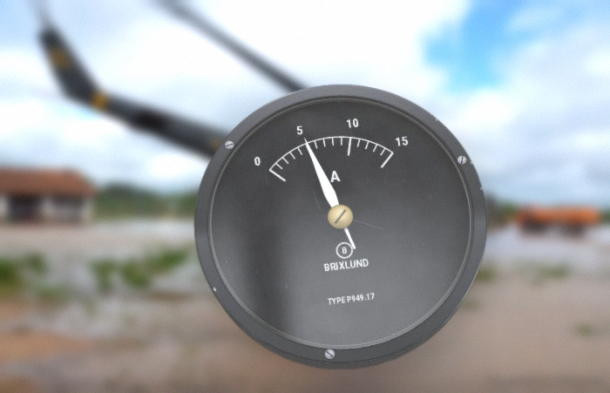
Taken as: value=5 unit=A
